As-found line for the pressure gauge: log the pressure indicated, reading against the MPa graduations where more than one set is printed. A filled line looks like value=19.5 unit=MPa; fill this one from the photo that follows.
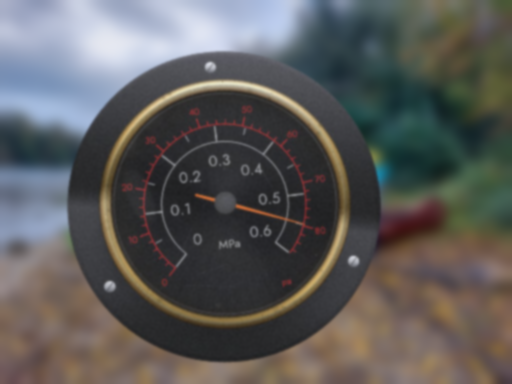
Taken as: value=0.55 unit=MPa
